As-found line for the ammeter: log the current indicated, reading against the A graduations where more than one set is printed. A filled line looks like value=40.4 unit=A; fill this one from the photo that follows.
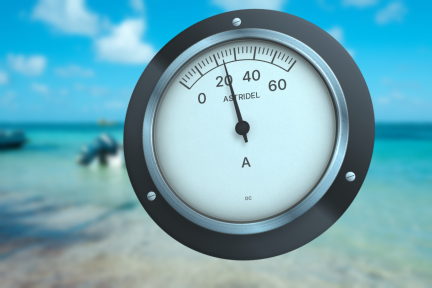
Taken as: value=24 unit=A
